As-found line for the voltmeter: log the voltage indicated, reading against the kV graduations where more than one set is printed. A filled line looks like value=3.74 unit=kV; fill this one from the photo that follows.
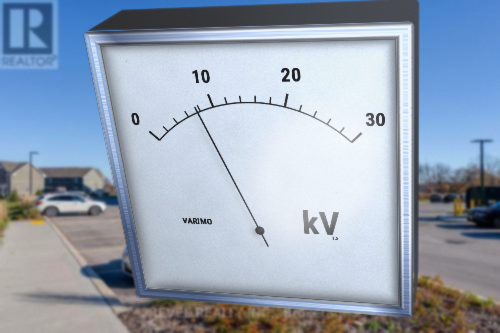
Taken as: value=8 unit=kV
